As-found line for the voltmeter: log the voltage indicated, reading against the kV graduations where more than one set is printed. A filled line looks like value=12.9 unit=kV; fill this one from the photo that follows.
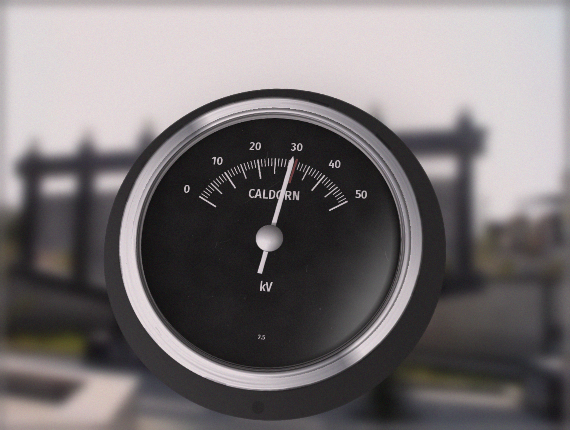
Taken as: value=30 unit=kV
